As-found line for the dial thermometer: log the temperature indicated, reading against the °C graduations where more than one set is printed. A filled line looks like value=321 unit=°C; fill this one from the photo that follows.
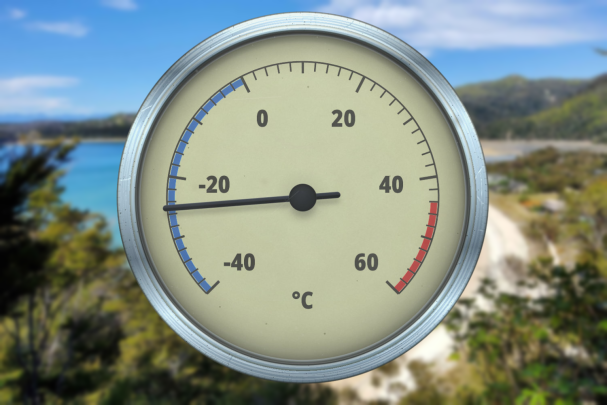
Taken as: value=-25 unit=°C
